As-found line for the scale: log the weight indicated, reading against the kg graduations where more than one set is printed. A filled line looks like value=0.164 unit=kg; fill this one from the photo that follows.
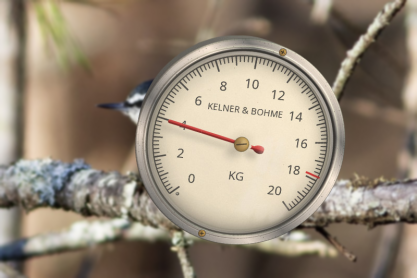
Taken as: value=4 unit=kg
